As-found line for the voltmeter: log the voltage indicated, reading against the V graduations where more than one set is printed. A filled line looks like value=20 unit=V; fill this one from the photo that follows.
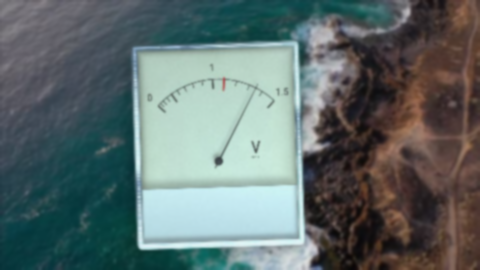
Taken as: value=1.35 unit=V
